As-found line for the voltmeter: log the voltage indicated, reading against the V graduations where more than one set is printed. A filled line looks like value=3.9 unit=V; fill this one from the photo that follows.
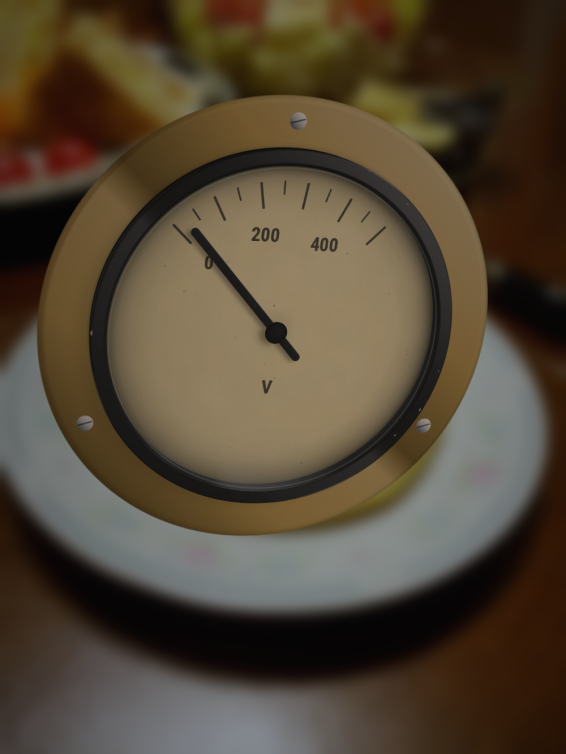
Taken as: value=25 unit=V
